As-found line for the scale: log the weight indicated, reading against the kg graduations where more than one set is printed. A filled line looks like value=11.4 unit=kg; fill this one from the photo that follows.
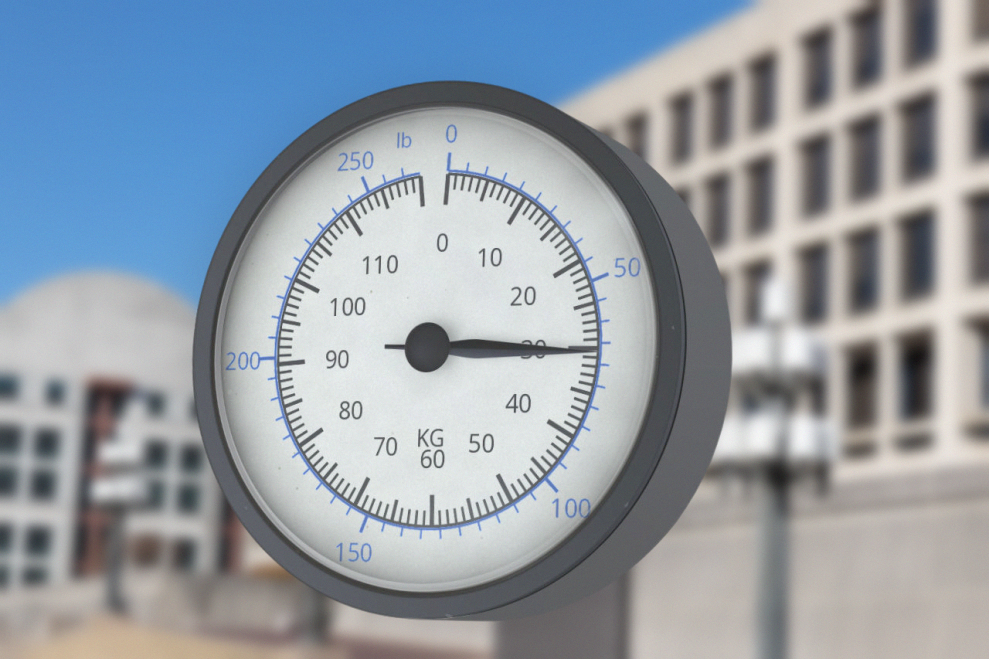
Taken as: value=30.5 unit=kg
